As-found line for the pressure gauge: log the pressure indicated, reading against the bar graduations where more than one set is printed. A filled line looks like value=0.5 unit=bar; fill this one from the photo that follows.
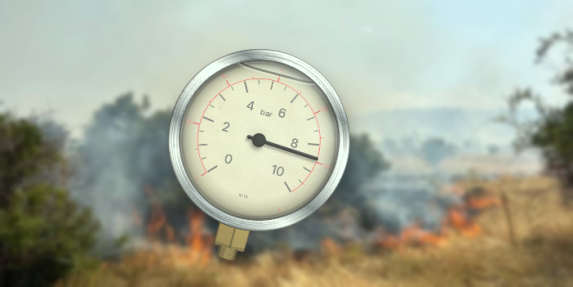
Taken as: value=8.5 unit=bar
